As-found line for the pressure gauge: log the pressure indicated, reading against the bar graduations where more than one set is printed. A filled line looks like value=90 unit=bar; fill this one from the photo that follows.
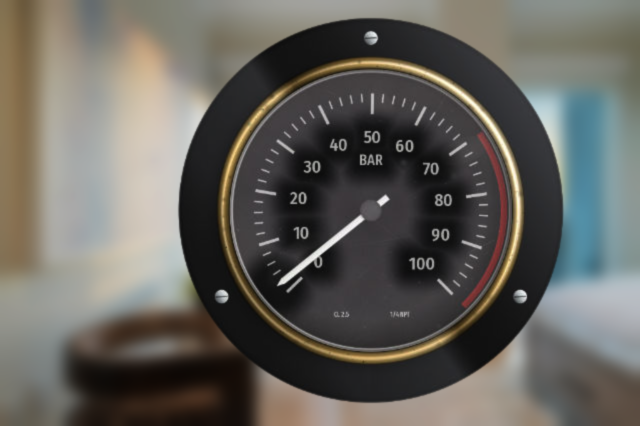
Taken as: value=2 unit=bar
